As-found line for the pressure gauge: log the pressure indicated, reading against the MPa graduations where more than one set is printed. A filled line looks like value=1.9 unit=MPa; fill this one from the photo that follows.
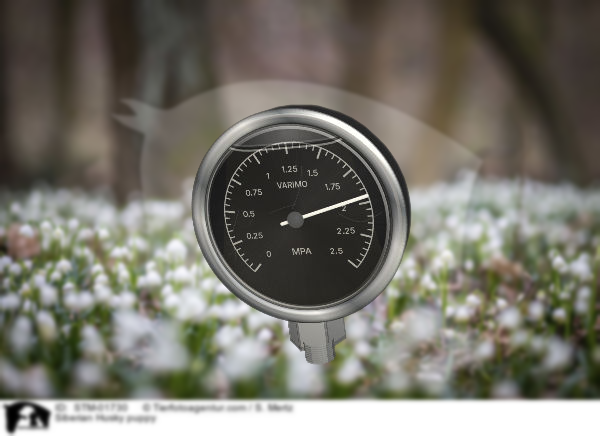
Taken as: value=1.95 unit=MPa
